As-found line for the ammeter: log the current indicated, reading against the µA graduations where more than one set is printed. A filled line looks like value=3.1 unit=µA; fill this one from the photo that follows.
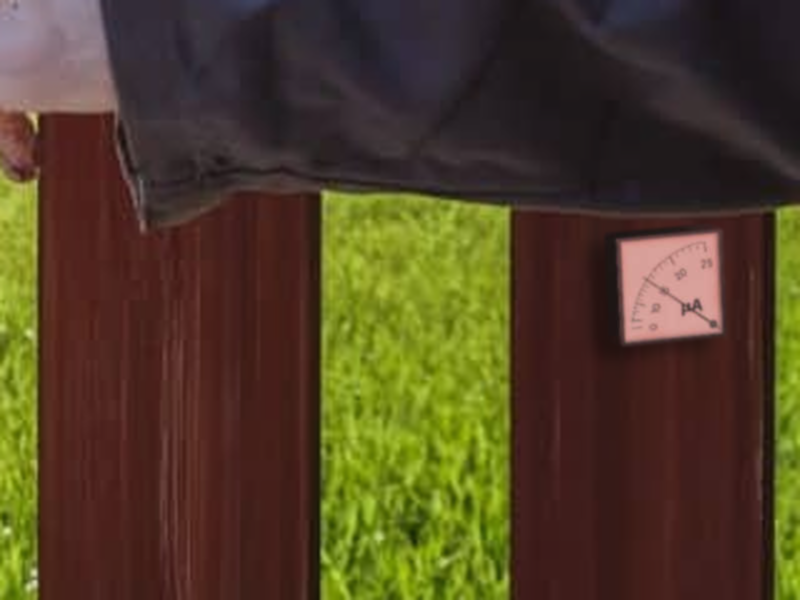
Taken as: value=15 unit=µA
